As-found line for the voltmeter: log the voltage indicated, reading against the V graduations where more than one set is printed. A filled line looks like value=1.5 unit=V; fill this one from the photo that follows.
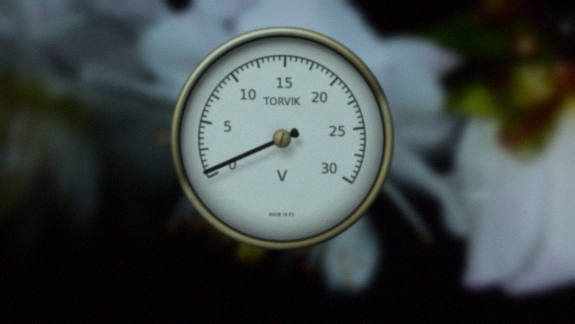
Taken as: value=0.5 unit=V
